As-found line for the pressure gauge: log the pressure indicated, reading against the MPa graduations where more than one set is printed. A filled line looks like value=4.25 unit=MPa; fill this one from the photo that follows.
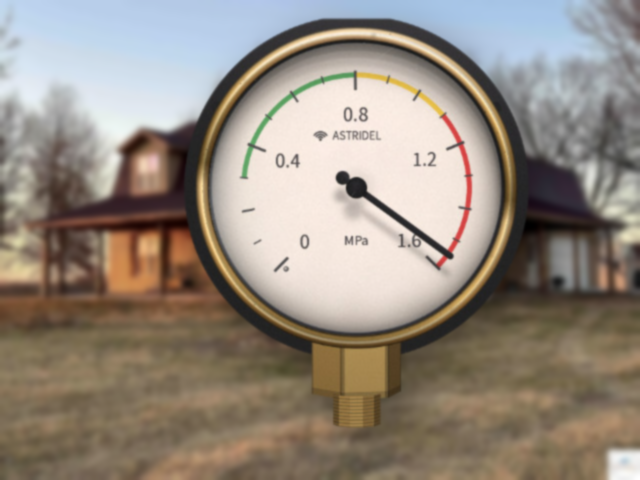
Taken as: value=1.55 unit=MPa
